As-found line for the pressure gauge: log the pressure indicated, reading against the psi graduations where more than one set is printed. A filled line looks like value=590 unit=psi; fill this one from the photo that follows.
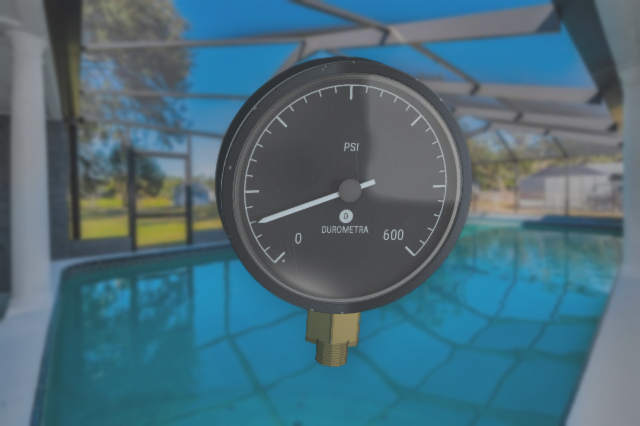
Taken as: value=60 unit=psi
